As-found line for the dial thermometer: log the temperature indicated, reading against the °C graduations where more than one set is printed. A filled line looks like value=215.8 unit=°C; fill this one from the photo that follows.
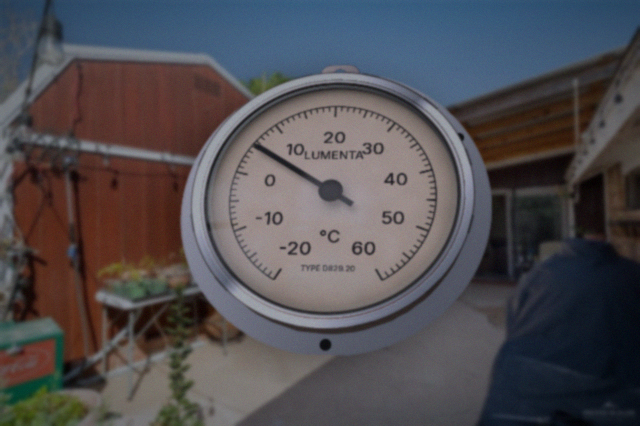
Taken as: value=5 unit=°C
